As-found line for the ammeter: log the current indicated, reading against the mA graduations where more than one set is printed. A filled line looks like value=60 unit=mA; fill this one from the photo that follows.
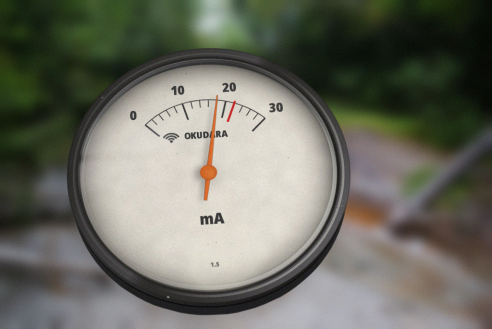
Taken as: value=18 unit=mA
